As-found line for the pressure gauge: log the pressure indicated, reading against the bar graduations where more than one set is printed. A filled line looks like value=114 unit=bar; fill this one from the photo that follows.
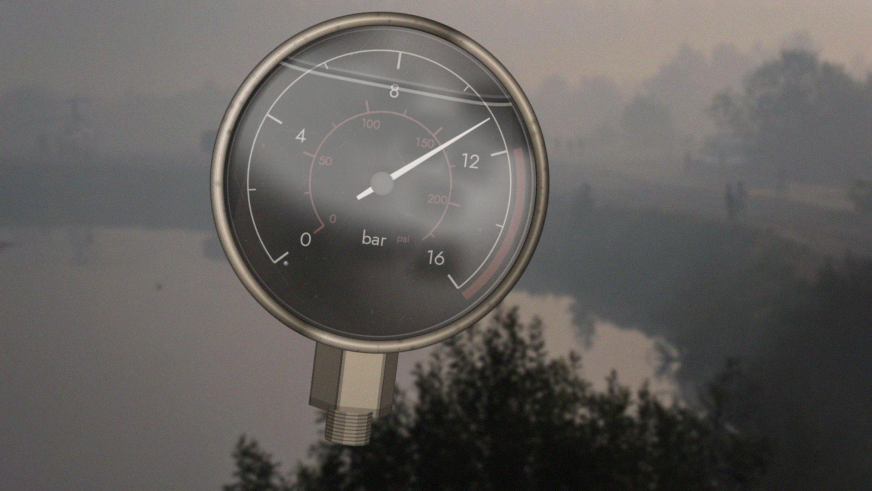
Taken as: value=11 unit=bar
